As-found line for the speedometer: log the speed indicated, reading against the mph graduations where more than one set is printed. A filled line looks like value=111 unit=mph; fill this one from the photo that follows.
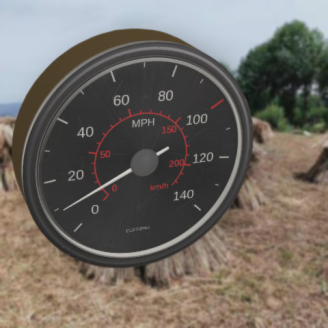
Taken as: value=10 unit=mph
